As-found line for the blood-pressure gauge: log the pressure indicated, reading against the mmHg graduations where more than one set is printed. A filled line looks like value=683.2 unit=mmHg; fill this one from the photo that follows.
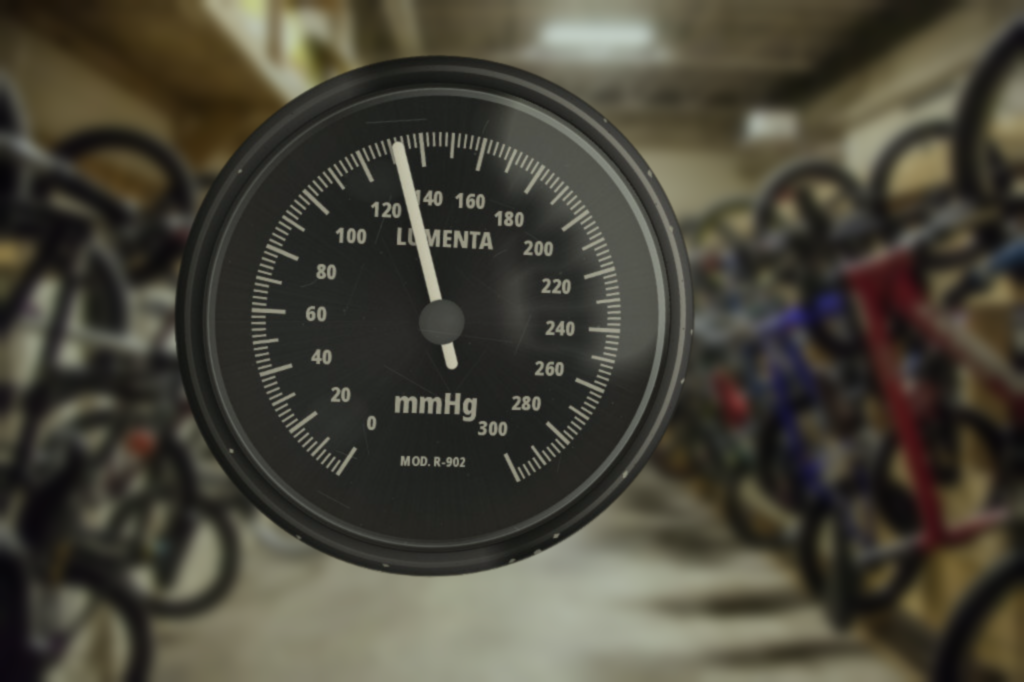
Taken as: value=132 unit=mmHg
